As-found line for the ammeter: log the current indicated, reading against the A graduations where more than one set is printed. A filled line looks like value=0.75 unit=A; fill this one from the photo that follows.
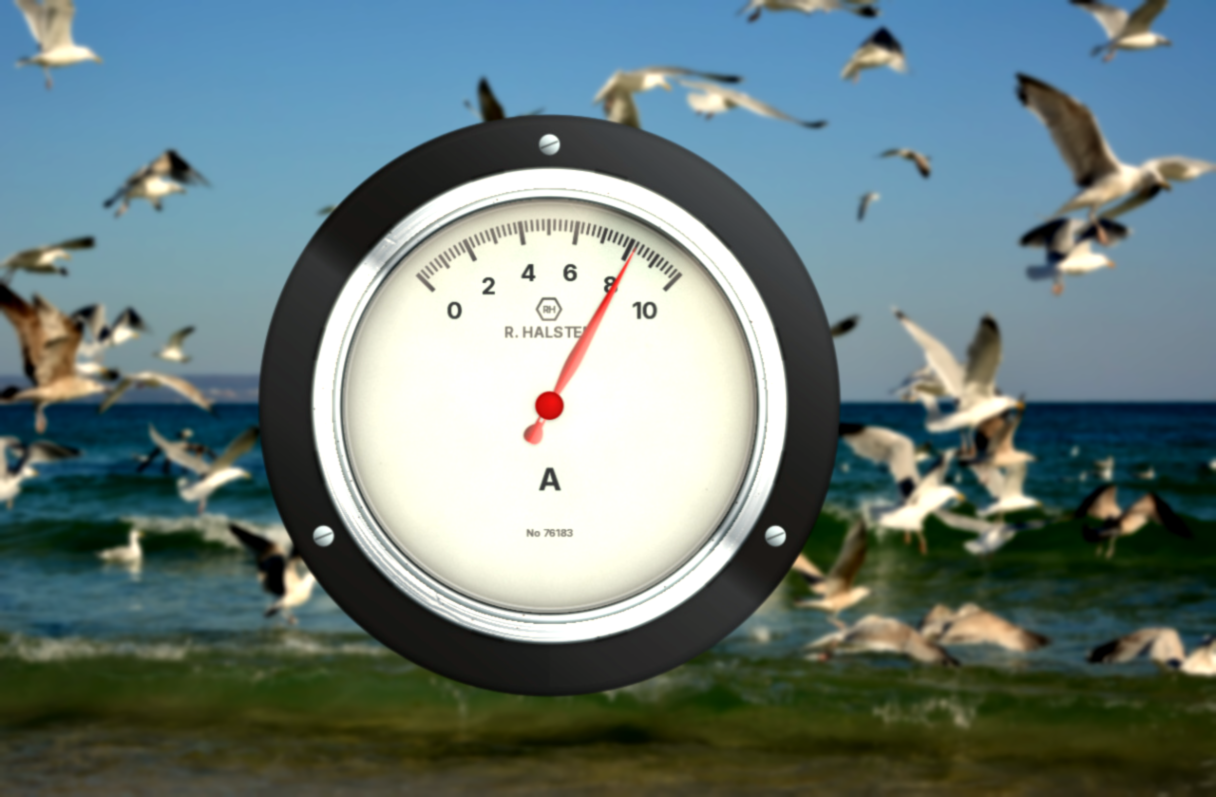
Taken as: value=8.2 unit=A
